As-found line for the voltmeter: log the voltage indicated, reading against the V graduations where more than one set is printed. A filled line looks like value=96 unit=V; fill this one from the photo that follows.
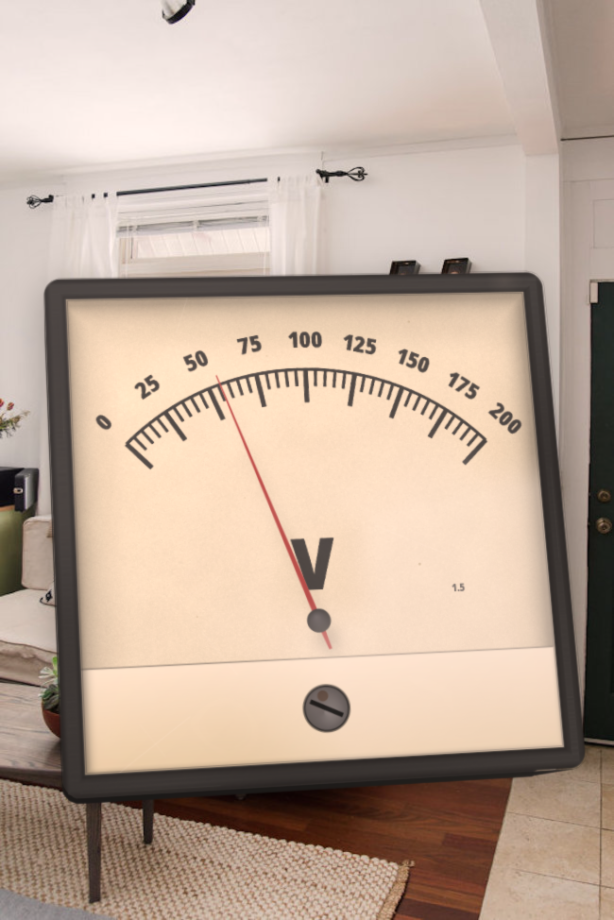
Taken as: value=55 unit=V
